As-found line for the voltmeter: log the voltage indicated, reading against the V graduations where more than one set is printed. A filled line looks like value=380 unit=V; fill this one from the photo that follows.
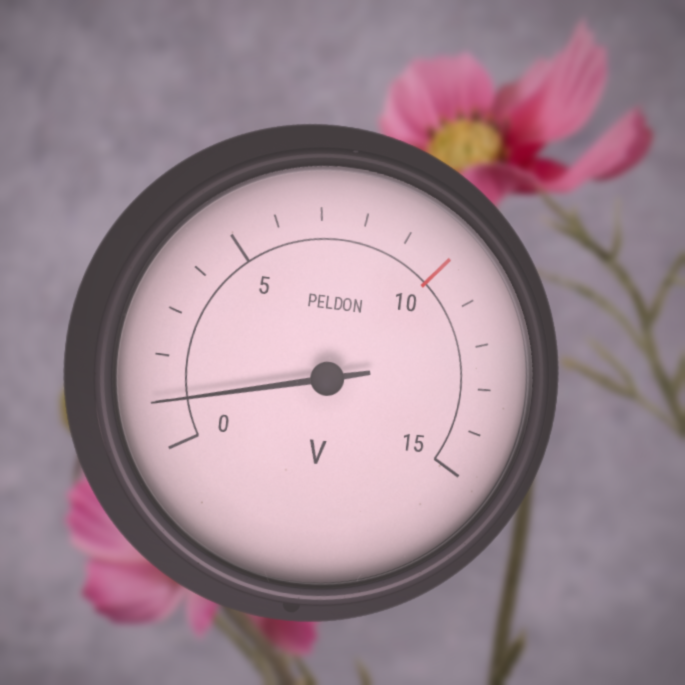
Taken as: value=1 unit=V
